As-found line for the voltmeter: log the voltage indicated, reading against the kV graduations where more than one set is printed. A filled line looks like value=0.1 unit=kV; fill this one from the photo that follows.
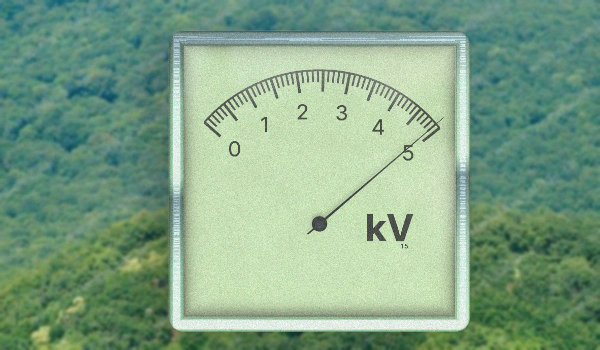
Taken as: value=4.9 unit=kV
